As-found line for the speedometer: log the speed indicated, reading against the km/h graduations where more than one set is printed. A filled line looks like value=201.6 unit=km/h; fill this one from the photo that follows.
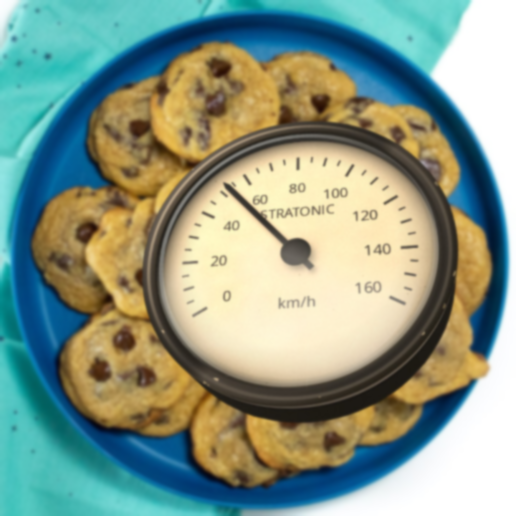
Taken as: value=52.5 unit=km/h
